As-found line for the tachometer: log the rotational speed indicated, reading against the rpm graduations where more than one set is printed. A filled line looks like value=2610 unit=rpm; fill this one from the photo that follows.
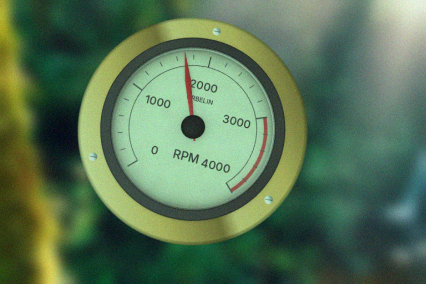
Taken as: value=1700 unit=rpm
